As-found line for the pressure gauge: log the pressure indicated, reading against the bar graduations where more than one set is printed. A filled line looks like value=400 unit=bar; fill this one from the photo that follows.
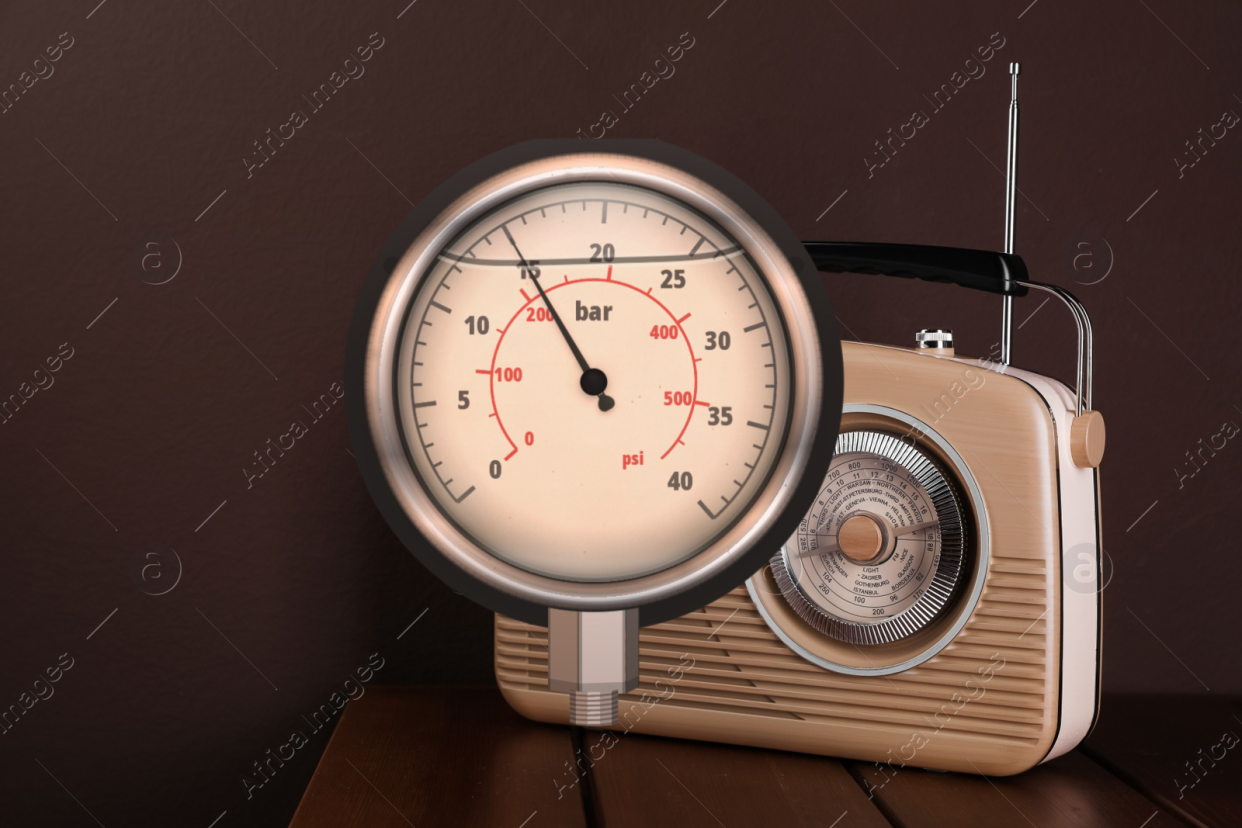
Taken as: value=15 unit=bar
